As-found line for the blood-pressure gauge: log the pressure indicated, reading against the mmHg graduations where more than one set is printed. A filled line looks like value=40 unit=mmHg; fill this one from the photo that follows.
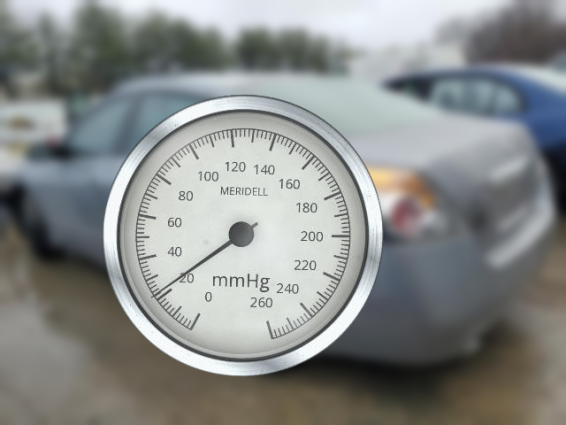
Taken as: value=22 unit=mmHg
